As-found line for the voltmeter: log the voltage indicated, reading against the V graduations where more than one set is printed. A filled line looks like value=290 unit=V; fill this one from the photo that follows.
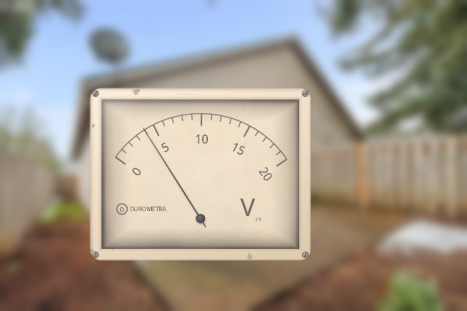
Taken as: value=4 unit=V
